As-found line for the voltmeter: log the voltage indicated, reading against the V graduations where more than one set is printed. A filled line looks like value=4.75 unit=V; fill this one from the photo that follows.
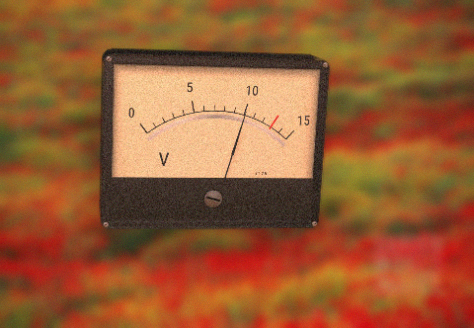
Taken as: value=10 unit=V
